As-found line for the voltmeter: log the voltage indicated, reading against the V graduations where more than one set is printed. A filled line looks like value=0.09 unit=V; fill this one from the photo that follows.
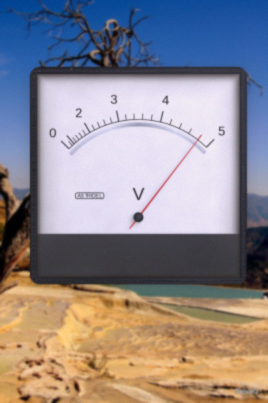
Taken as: value=4.8 unit=V
